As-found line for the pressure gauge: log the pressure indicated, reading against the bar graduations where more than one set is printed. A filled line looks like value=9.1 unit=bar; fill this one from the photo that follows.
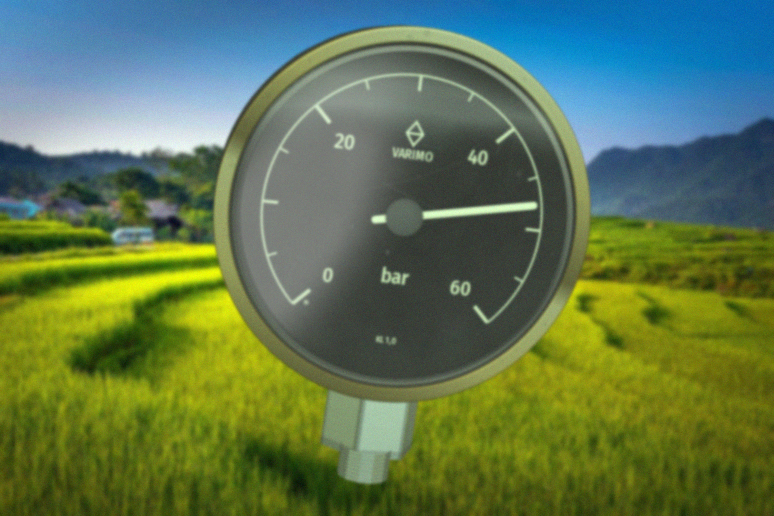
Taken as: value=47.5 unit=bar
